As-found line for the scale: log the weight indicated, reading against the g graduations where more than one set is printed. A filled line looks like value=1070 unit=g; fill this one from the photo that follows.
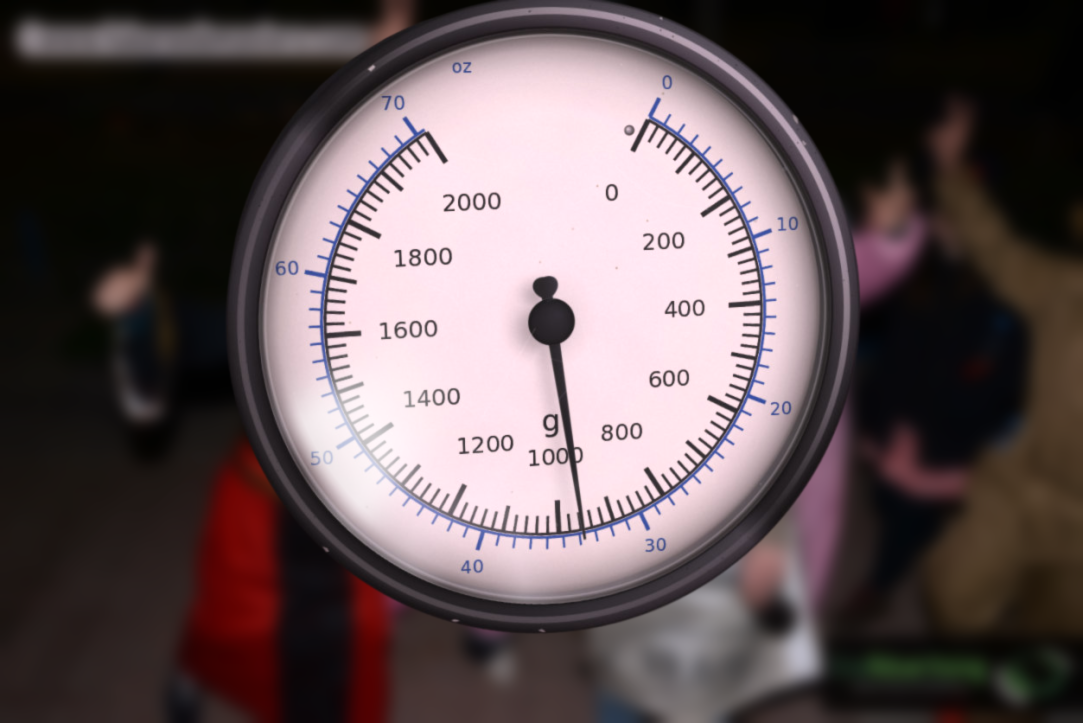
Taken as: value=960 unit=g
